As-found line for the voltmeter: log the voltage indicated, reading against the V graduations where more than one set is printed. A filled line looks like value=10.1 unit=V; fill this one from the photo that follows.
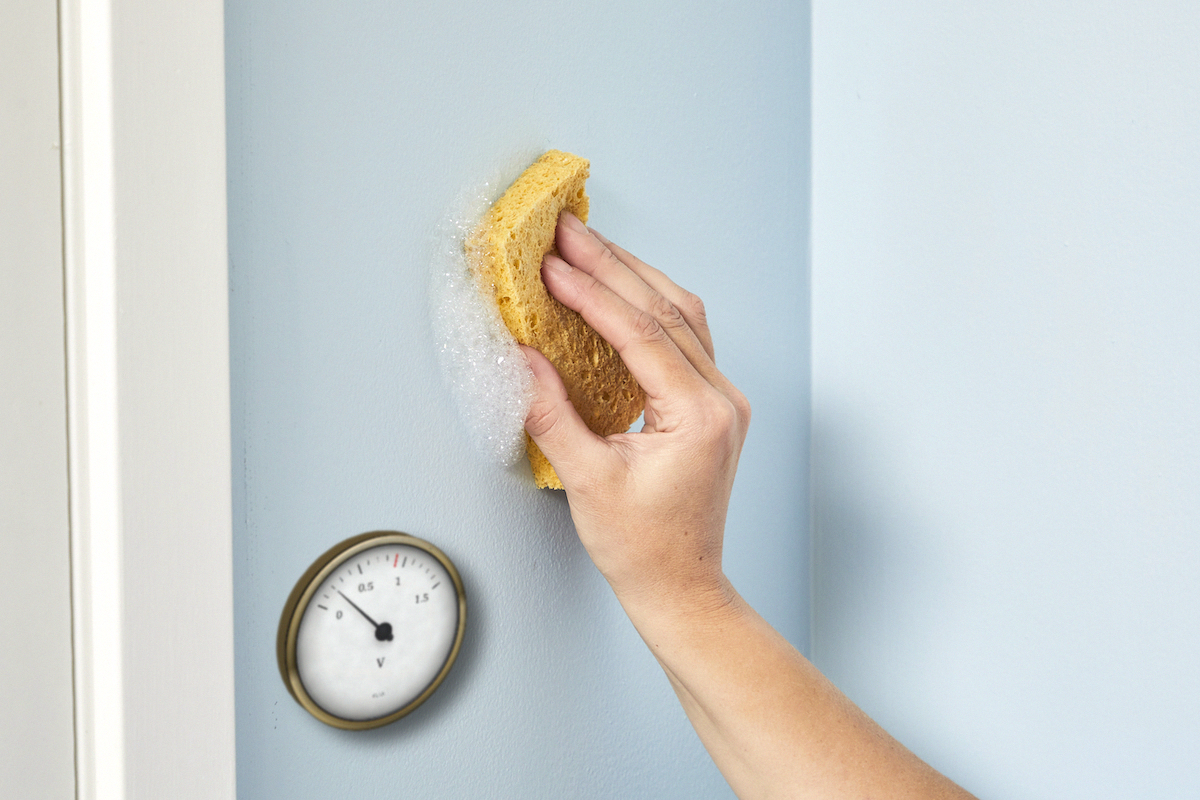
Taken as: value=0.2 unit=V
